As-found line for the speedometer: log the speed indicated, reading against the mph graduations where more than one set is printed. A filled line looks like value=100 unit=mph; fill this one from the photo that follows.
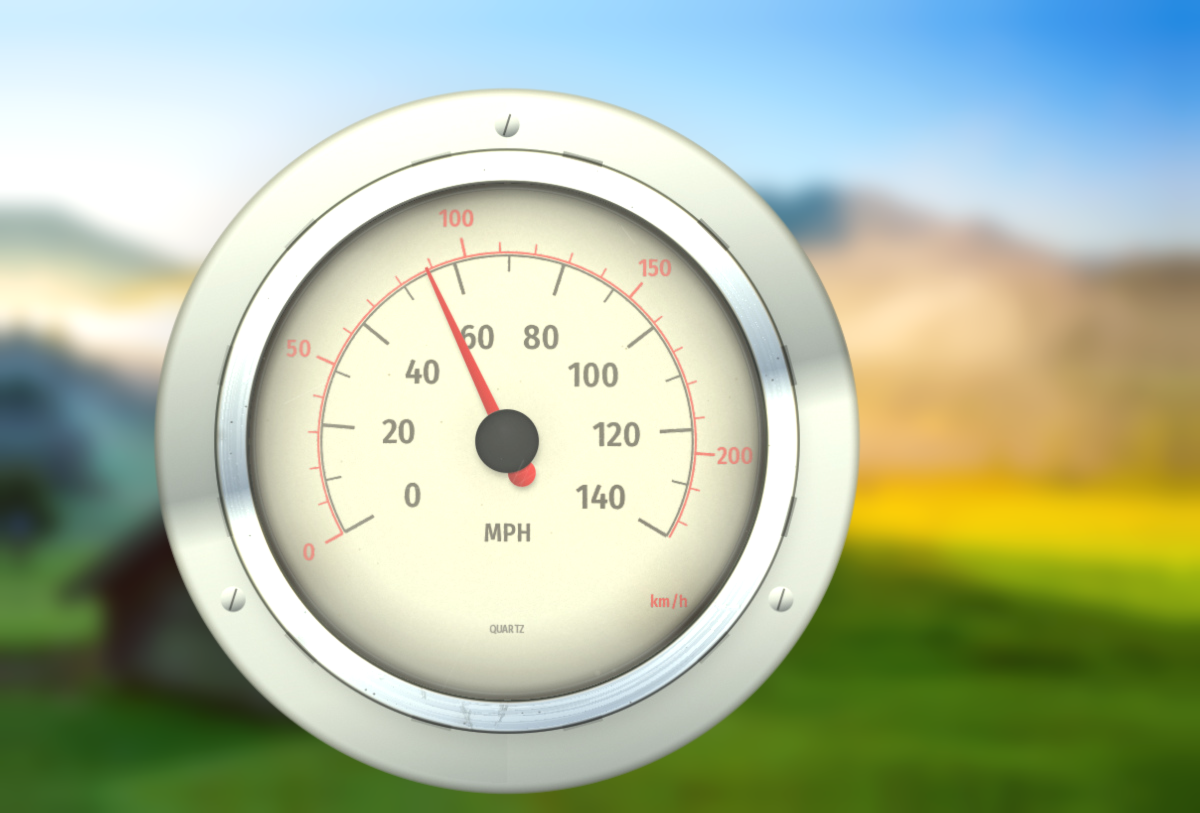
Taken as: value=55 unit=mph
